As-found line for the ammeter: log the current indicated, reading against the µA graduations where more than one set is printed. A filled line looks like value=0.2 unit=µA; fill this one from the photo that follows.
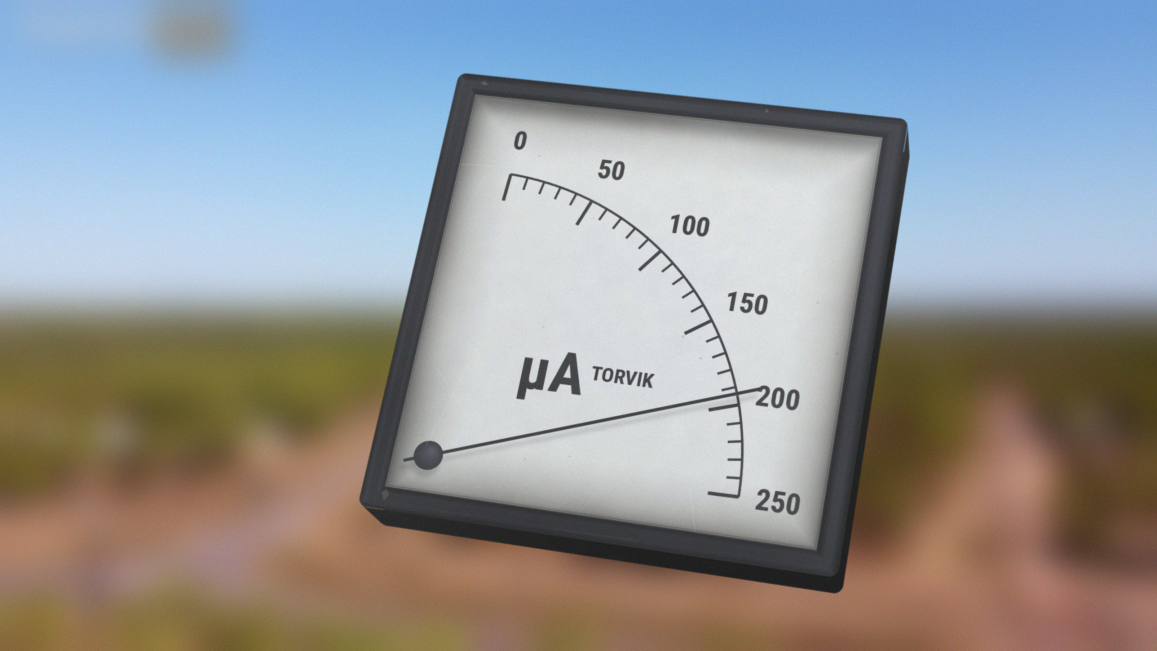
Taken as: value=195 unit=µA
